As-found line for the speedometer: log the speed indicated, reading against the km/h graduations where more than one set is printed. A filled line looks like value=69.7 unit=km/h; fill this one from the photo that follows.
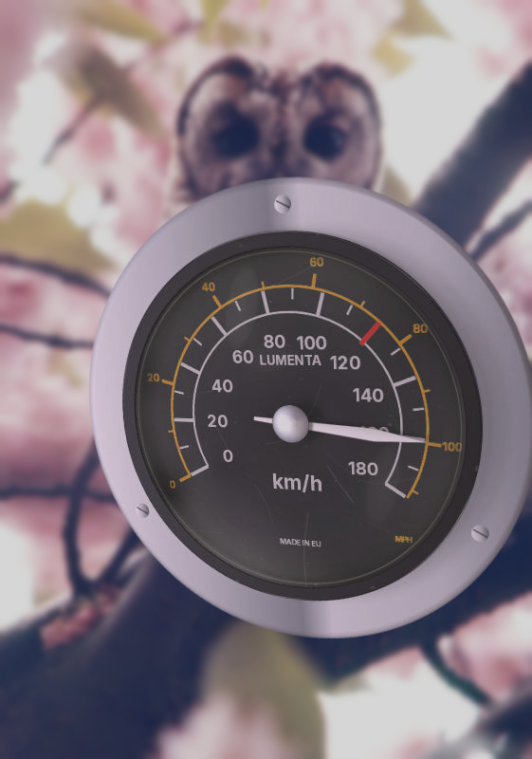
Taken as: value=160 unit=km/h
